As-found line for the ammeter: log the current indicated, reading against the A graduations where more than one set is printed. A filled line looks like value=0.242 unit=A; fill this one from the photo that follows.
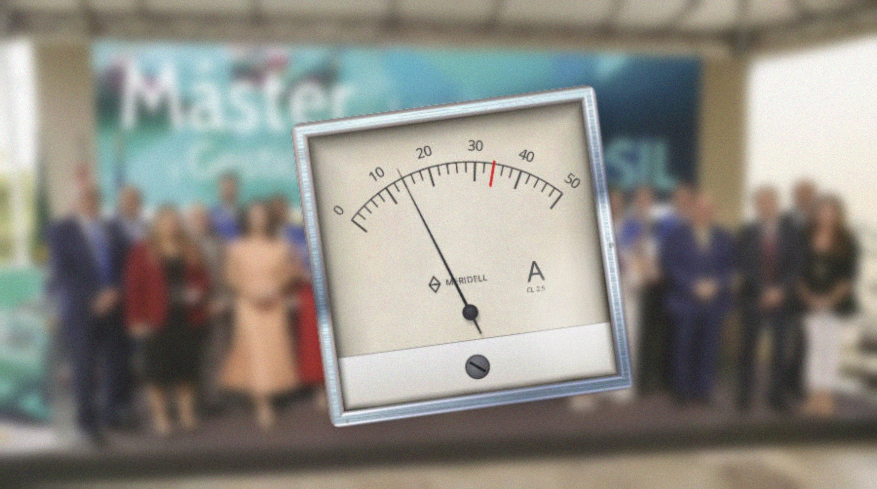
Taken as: value=14 unit=A
